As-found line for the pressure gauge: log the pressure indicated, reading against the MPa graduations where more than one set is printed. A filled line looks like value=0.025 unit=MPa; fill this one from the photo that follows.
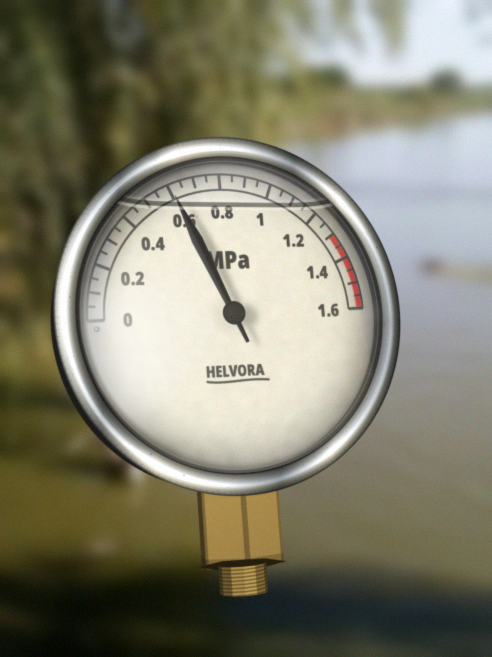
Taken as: value=0.6 unit=MPa
